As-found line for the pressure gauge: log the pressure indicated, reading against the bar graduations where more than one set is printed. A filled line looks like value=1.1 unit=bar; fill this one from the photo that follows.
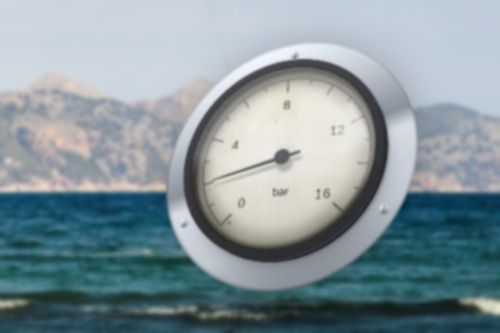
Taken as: value=2 unit=bar
